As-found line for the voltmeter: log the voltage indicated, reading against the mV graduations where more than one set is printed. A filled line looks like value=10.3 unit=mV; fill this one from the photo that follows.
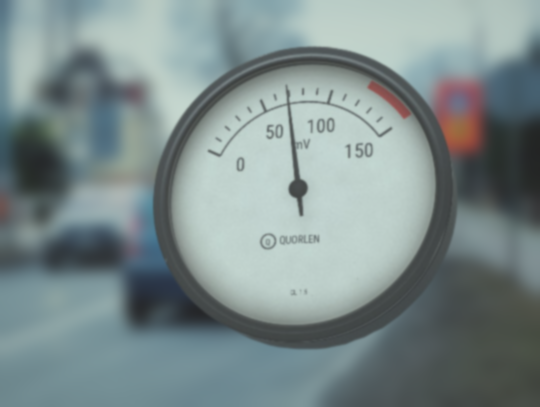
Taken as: value=70 unit=mV
